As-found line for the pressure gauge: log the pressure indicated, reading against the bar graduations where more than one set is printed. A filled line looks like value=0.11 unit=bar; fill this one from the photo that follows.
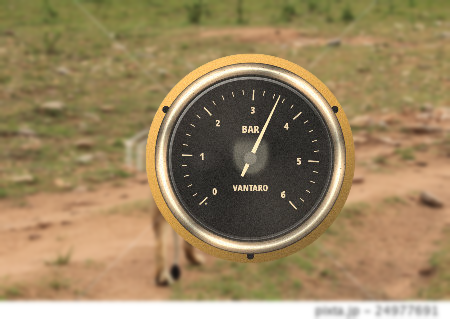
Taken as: value=3.5 unit=bar
